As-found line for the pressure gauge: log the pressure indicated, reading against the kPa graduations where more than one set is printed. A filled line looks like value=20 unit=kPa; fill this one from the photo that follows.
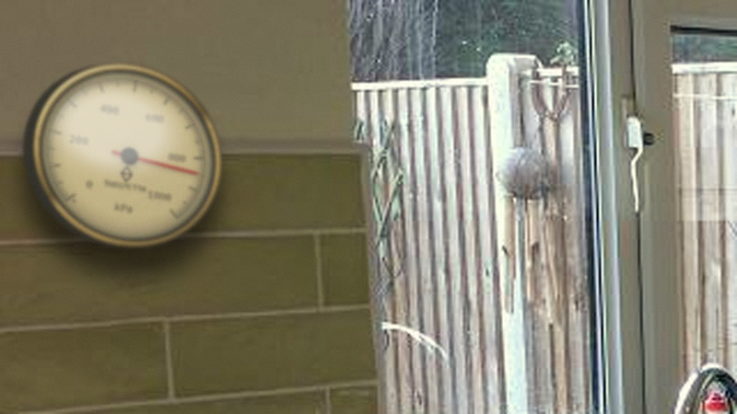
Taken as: value=850 unit=kPa
